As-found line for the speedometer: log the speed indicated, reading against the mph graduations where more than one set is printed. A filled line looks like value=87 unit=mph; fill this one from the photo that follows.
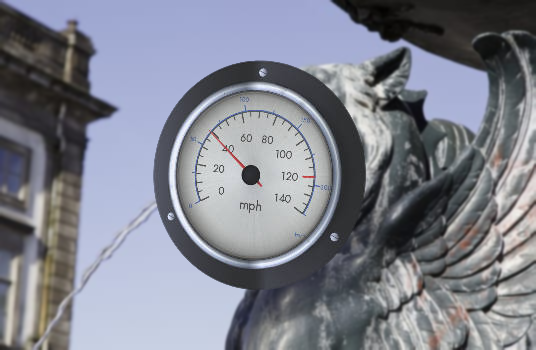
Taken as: value=40 unit=mph
